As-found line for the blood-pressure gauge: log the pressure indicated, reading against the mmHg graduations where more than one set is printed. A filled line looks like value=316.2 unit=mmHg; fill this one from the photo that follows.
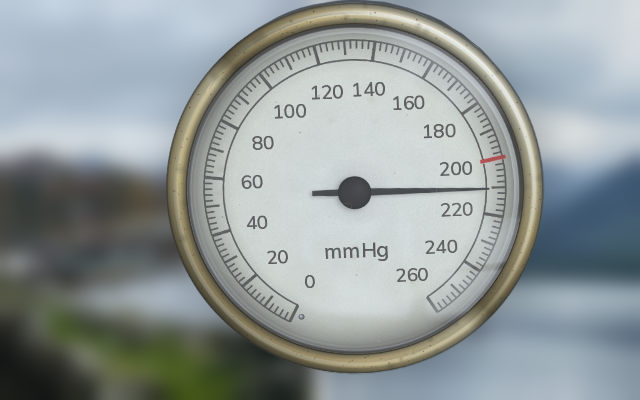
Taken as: value=210 unit=mmHg
